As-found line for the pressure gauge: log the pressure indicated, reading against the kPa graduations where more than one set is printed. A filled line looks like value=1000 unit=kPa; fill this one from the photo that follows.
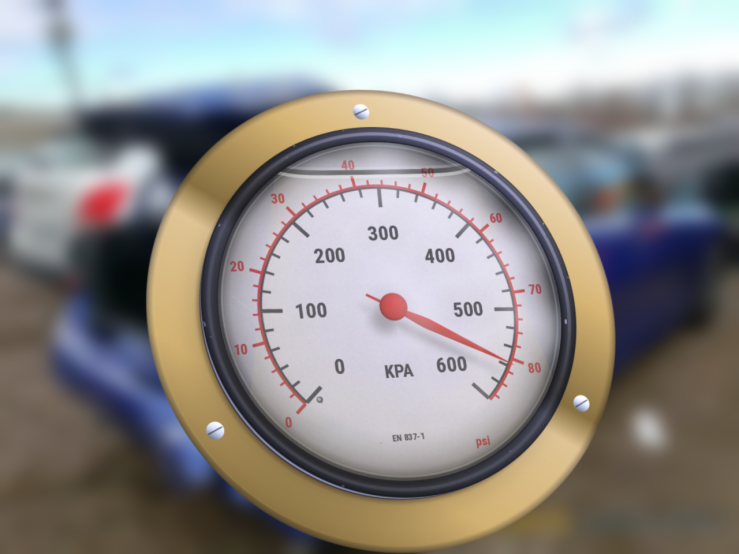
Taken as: value=560 unit=kPa
